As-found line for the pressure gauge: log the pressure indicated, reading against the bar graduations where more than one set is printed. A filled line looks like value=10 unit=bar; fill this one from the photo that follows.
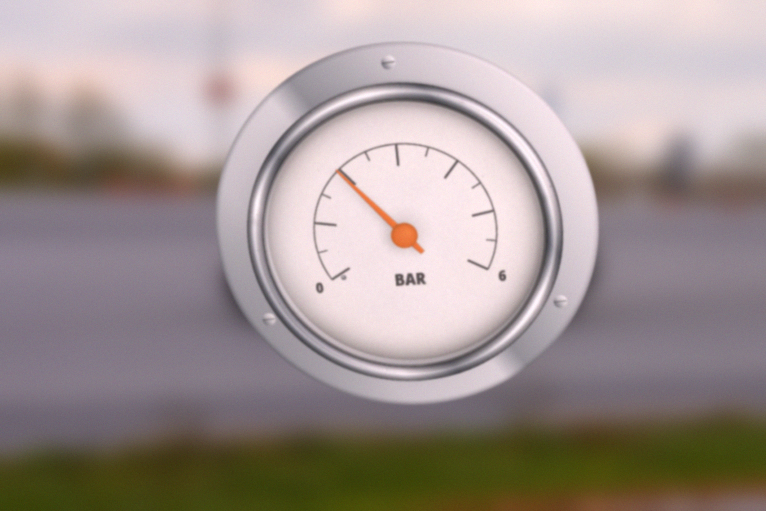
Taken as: value=2 unit=bar
